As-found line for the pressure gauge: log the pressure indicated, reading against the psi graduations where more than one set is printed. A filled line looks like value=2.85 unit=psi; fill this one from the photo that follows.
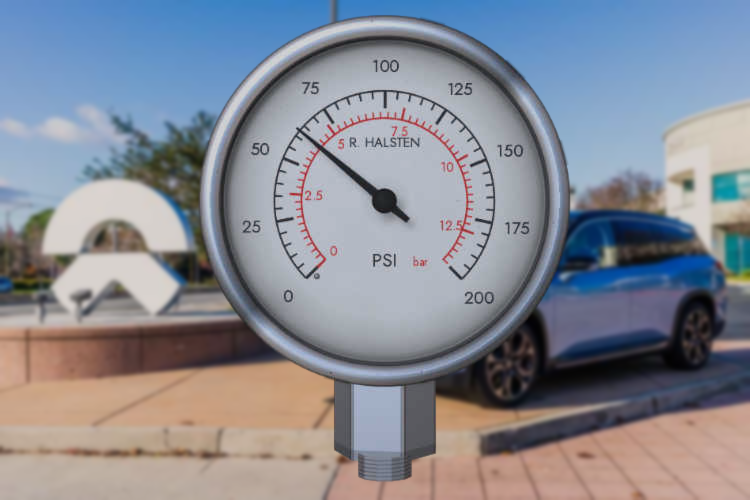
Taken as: value=62.5 unit=psi
